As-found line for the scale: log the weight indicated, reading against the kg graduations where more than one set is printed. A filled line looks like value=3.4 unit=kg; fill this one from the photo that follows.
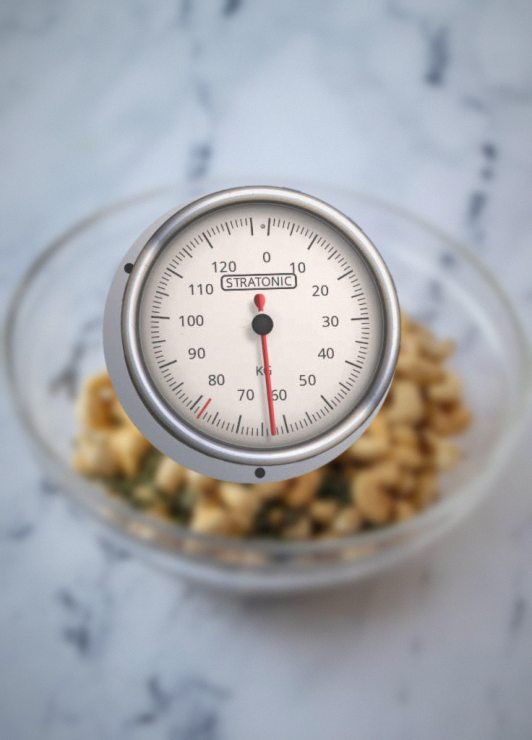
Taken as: value=63 unit=kg
